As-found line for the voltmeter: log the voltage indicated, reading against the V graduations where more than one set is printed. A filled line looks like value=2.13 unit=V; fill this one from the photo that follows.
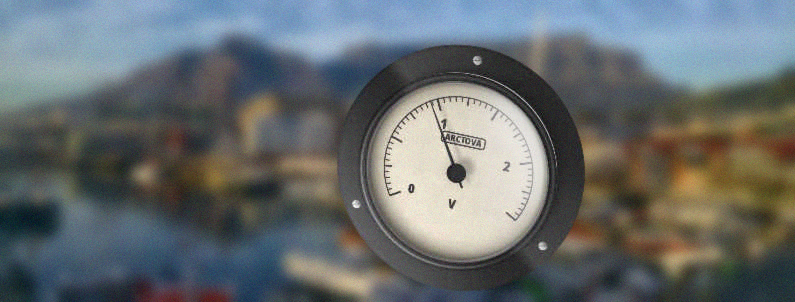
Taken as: value=0.95 unit=V
